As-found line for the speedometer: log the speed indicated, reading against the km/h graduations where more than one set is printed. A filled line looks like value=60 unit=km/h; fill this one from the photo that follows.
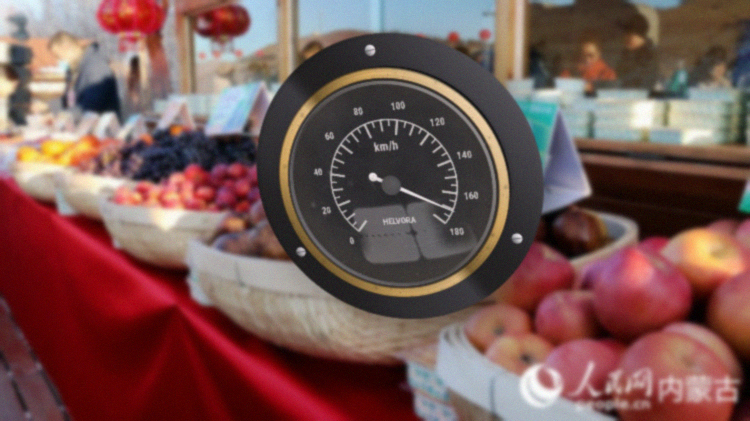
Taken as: value=170 unit=km/h
